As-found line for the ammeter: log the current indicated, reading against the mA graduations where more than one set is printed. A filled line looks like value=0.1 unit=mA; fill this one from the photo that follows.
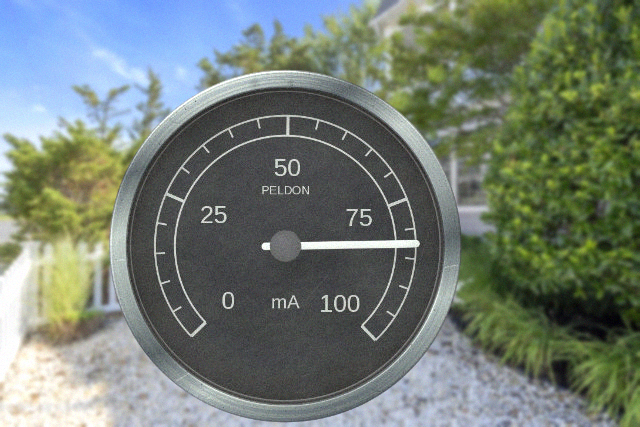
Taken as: value=82.5 unit=mA
